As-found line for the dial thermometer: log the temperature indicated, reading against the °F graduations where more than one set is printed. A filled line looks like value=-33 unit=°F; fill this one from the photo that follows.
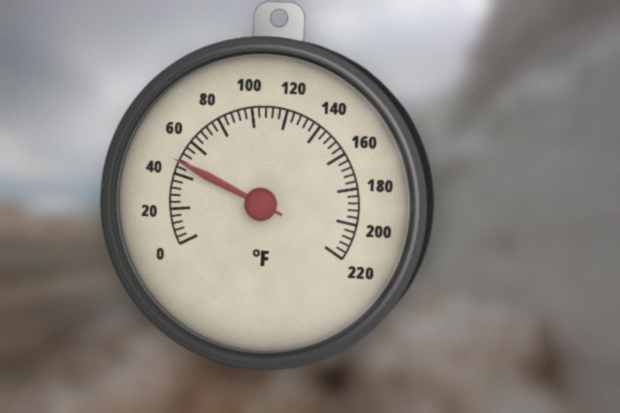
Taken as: value=48 unit=°F
